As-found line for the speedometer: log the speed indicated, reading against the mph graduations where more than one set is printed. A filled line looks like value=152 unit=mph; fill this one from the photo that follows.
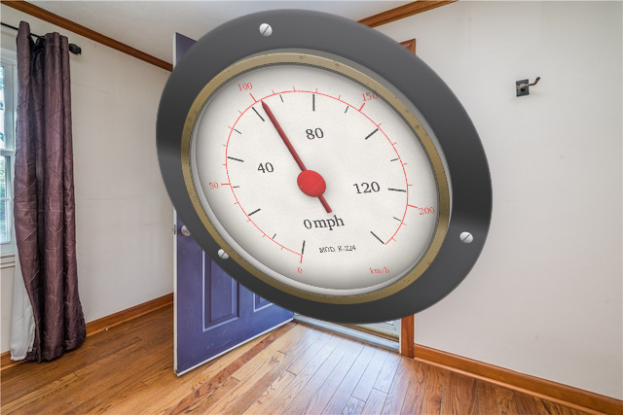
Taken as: value=65 unit=mph
